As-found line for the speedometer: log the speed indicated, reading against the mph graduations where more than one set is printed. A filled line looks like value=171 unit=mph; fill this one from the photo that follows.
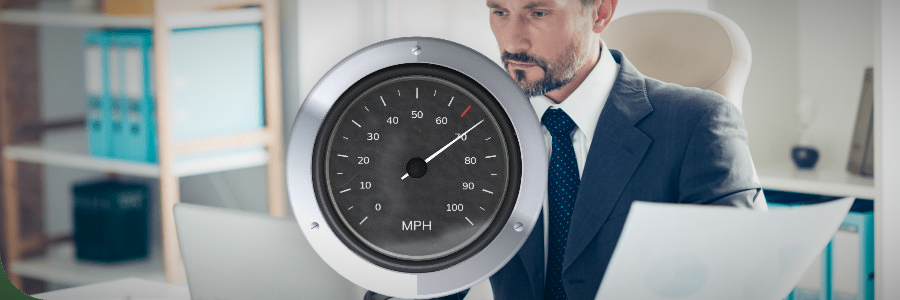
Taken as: value=70 unit=mph
